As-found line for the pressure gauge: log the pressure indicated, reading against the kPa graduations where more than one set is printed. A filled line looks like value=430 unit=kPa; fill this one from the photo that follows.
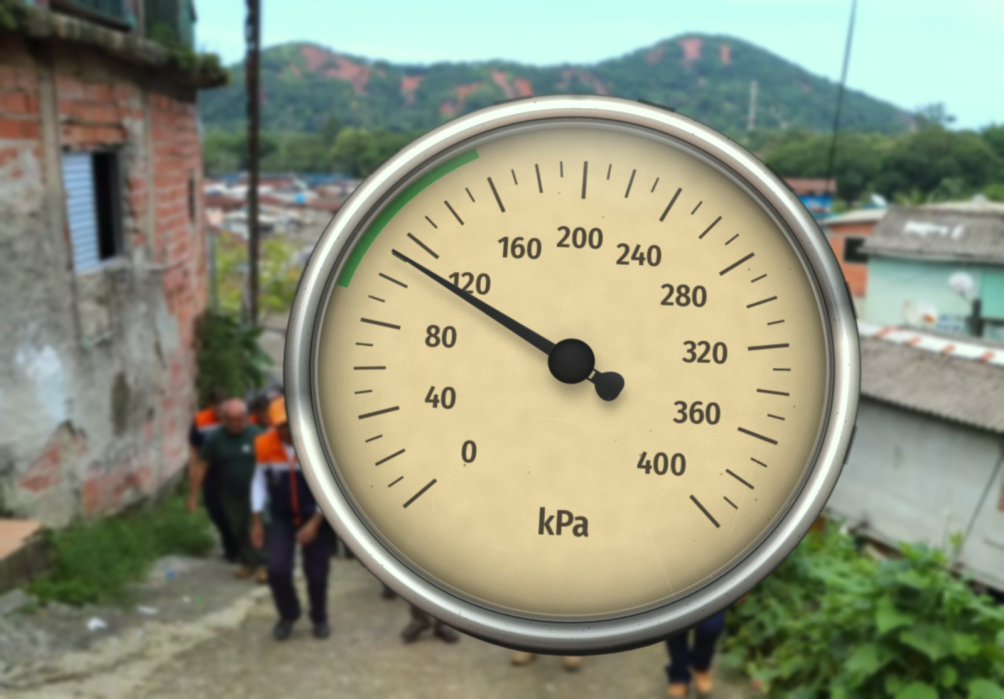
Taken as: value=110 unit=kPa
